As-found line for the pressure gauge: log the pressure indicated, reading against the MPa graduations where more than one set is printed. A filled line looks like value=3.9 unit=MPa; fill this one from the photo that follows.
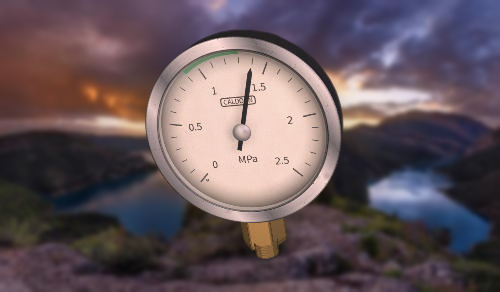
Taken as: value=1.4 unit=MPa
